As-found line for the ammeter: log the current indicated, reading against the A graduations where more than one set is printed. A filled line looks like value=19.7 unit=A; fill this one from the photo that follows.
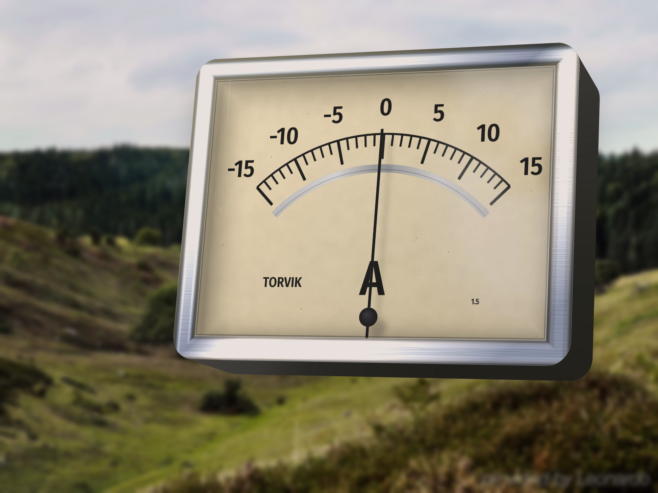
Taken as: value=0 unit=A
